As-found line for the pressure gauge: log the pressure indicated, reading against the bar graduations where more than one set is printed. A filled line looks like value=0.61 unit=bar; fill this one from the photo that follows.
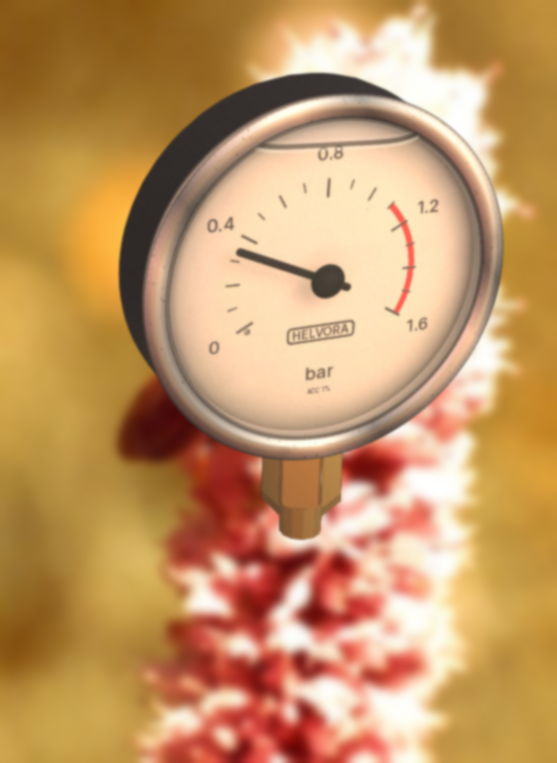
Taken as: value=0.35 unit=bar
